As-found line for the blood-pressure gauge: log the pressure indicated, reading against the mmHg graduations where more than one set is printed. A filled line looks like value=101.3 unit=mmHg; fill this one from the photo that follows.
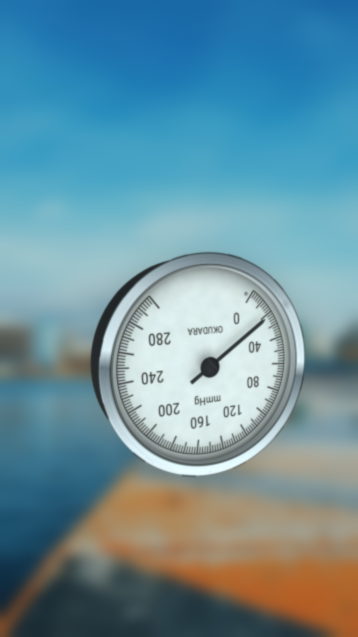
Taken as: value=20 unit=mmHg
